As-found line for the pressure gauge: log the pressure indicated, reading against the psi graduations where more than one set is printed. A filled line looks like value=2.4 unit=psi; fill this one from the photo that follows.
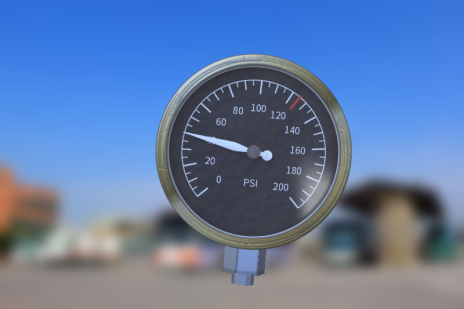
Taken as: value=40 unit=psi
